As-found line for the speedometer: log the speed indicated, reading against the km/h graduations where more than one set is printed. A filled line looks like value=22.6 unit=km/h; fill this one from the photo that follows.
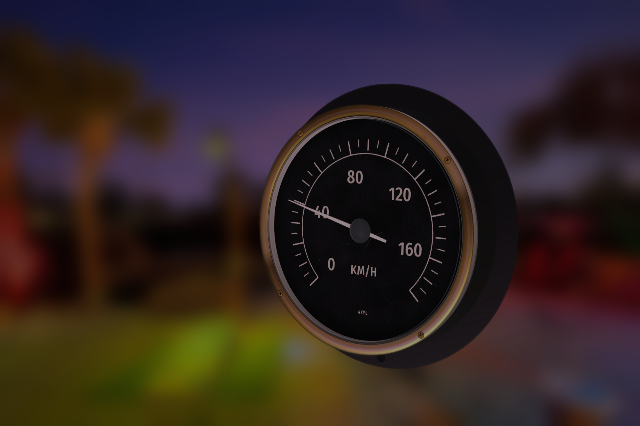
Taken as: value=40 unit=km/h
